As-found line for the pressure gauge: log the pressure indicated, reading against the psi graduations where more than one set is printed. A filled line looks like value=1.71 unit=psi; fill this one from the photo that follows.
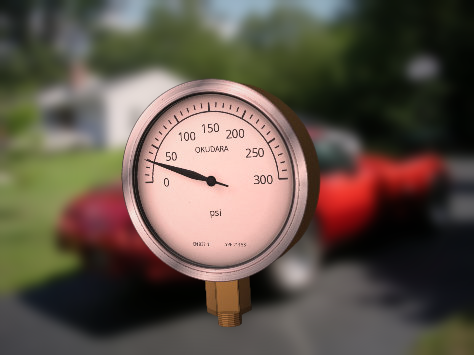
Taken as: value=30 unit=psi
